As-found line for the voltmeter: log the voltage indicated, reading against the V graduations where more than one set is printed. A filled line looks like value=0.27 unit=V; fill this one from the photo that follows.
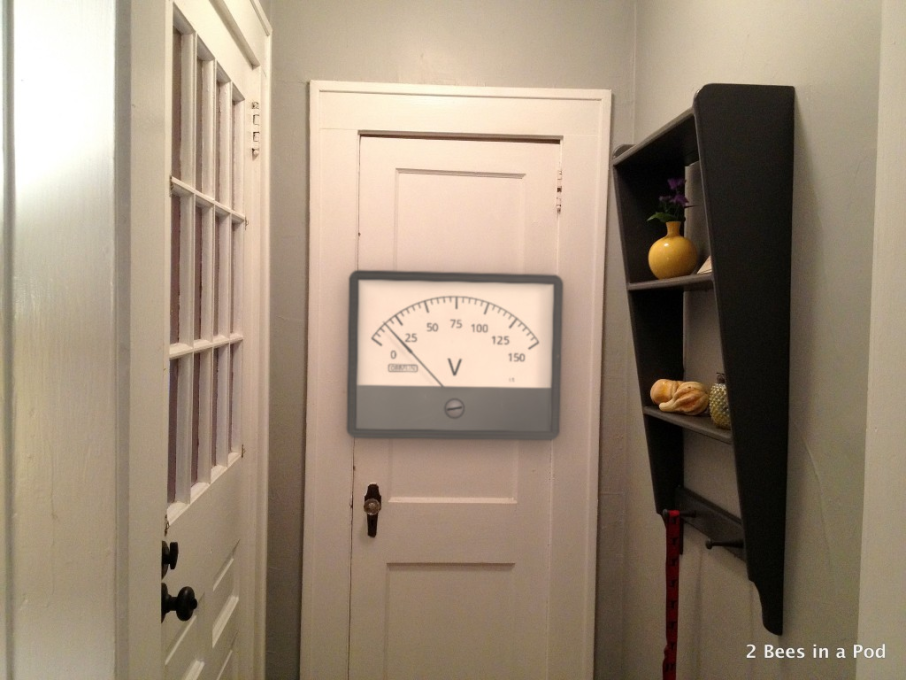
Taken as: value=15 unit=V
